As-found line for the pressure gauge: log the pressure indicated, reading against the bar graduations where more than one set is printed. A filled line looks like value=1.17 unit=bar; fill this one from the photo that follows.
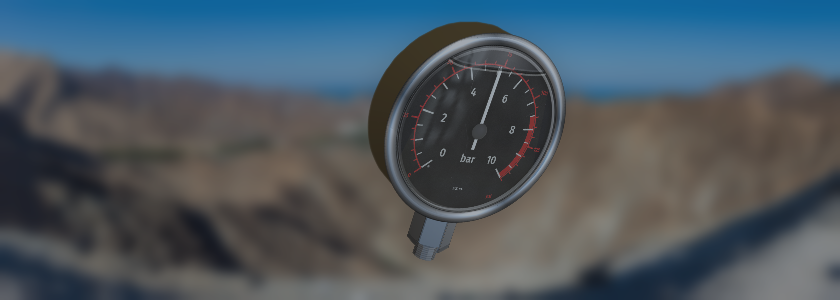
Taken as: value=5 unit=bar
